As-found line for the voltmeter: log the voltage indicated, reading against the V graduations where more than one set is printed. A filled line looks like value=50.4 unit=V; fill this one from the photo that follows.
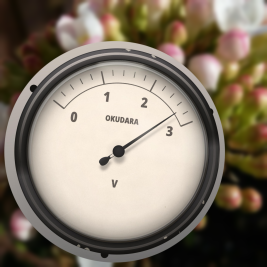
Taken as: value=2.7 unit=V
